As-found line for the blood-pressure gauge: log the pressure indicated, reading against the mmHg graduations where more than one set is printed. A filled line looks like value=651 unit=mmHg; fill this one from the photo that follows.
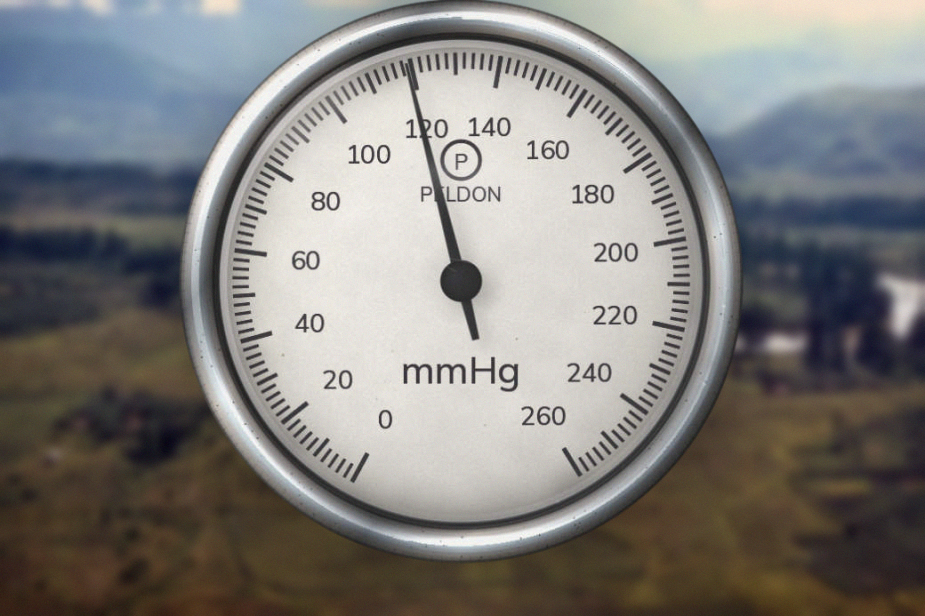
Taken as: value=119 unit=mmHg
